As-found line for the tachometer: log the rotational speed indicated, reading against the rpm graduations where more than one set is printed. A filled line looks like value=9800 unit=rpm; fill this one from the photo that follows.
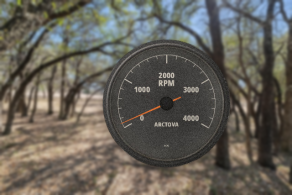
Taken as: value=100 unit=rpm
